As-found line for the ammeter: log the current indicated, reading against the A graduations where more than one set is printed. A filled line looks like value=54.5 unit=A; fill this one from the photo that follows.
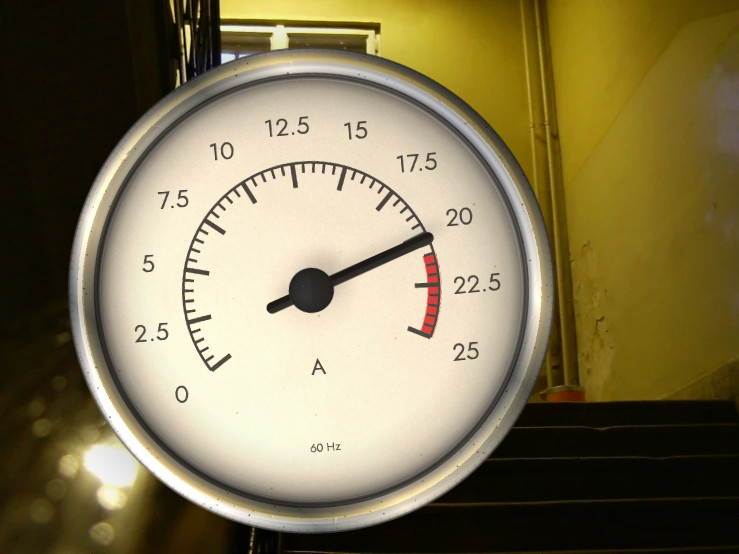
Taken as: value=20.25 unit=A
